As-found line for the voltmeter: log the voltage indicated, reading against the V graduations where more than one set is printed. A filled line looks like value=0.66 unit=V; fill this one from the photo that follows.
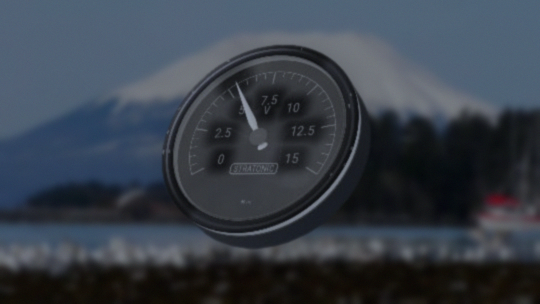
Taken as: value=5.5 unit=V
